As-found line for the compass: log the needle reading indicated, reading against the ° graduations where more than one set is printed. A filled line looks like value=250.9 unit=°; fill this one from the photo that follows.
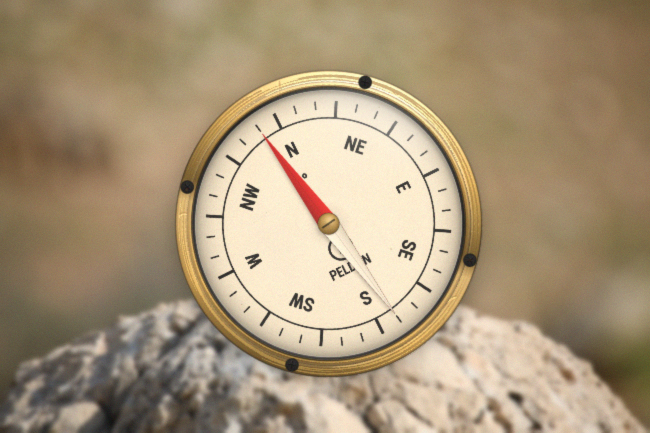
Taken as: value=350 unit=°
